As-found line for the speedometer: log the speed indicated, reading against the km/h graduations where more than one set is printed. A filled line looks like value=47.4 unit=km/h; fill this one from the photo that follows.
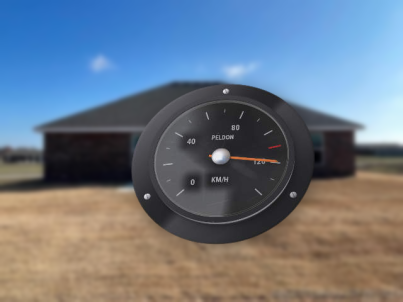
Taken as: value=120 unit=km/h
